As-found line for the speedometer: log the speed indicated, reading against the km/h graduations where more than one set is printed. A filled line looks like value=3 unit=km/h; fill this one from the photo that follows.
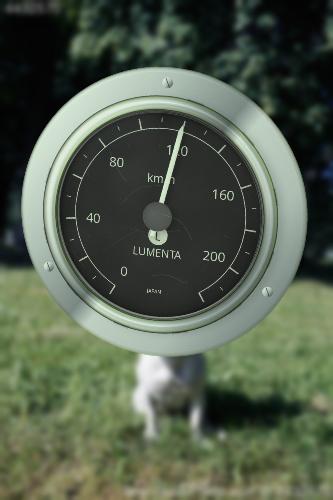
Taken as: value=120 unit=km/h
